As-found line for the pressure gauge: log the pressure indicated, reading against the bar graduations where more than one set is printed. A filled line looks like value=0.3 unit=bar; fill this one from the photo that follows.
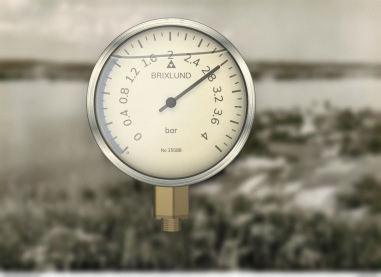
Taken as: value=2.8 unit=bar
